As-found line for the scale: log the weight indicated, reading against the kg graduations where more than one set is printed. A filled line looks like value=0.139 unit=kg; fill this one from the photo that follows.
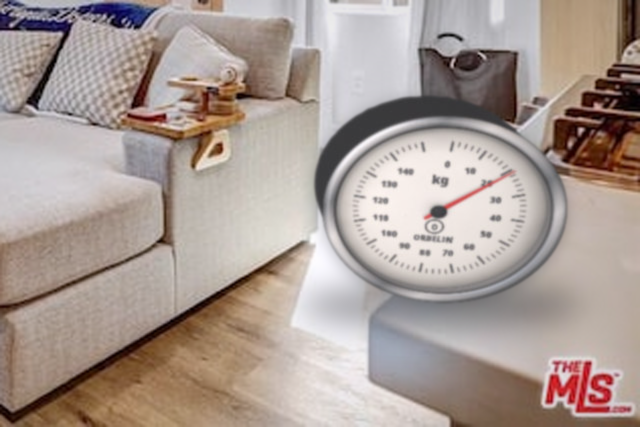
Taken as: value=20 unit=kg
